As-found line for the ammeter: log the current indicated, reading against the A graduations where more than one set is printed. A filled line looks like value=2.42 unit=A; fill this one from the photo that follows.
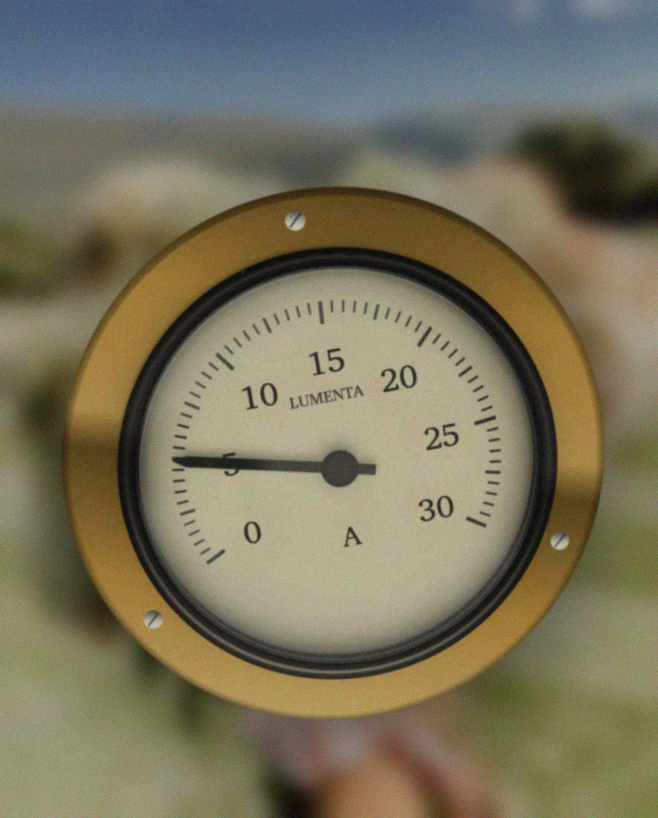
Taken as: value=5 unit=A
